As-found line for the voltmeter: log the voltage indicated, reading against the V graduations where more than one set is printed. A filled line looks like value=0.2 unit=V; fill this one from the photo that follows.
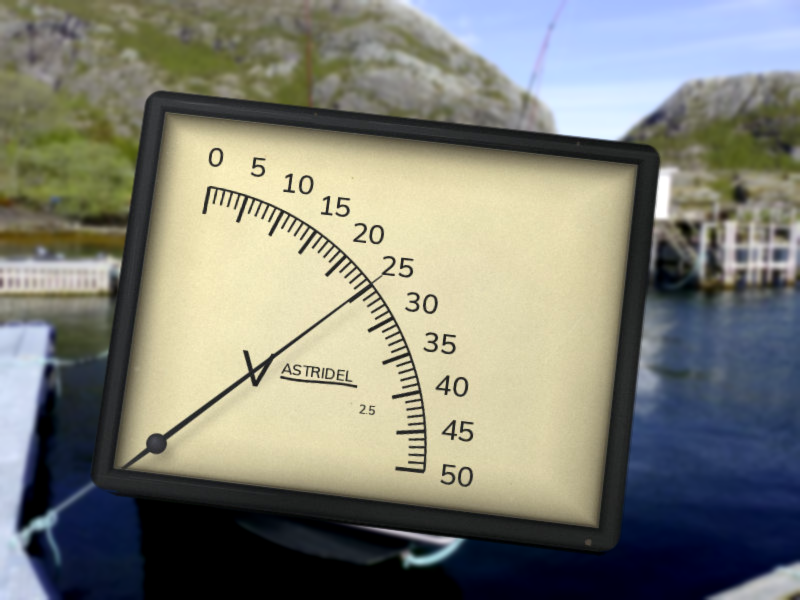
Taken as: value=25 unit=V
